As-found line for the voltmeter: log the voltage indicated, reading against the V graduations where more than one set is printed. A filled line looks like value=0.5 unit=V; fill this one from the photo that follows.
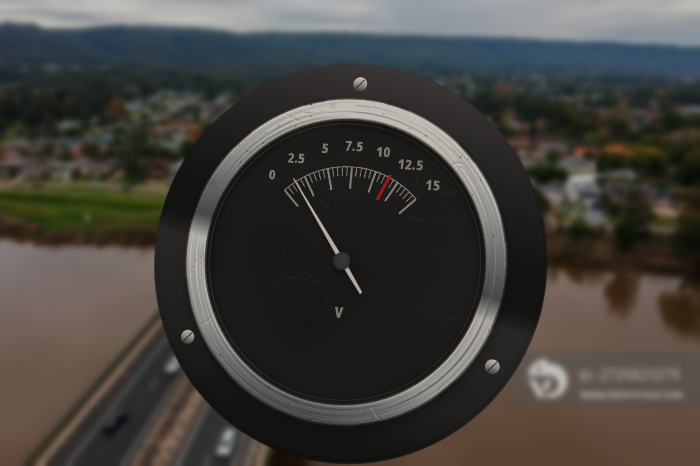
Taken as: value=1.5 unit=V
